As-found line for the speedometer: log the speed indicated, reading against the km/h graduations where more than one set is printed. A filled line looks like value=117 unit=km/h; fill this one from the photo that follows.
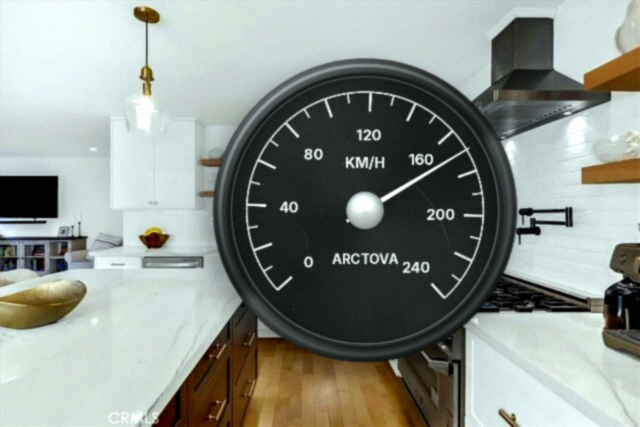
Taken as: value=170 unit=km/h
